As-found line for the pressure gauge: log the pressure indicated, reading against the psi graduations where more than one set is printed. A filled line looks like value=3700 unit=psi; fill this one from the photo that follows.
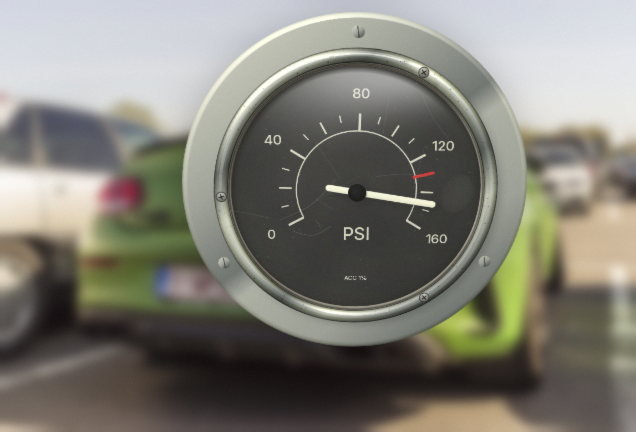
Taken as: value=145 unit=psi
